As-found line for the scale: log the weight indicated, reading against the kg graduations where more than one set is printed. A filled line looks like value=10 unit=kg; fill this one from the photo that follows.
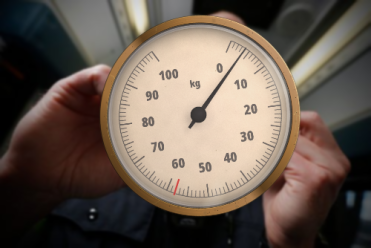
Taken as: value=4 unit=kg
